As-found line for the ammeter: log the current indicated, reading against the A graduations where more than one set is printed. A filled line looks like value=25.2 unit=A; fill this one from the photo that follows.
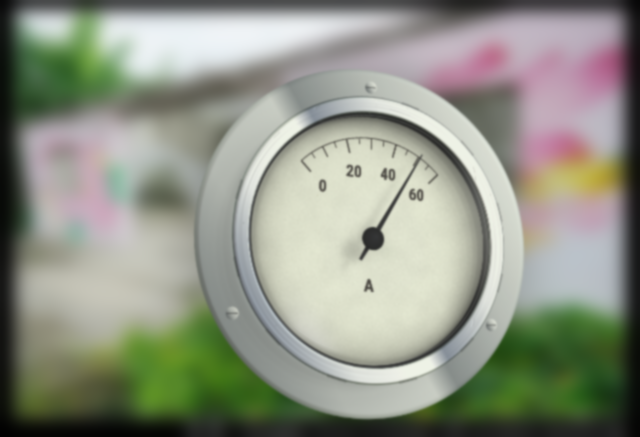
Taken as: value=50 unit=A
